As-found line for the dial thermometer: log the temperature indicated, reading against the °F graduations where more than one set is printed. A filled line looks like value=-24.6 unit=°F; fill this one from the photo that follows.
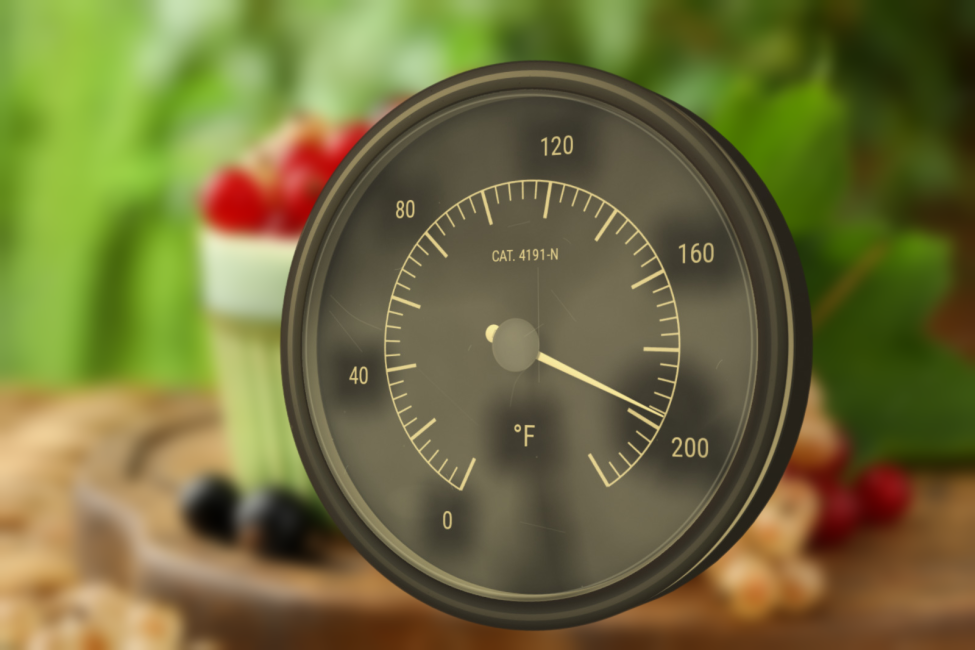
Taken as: value=196 unit=°F
